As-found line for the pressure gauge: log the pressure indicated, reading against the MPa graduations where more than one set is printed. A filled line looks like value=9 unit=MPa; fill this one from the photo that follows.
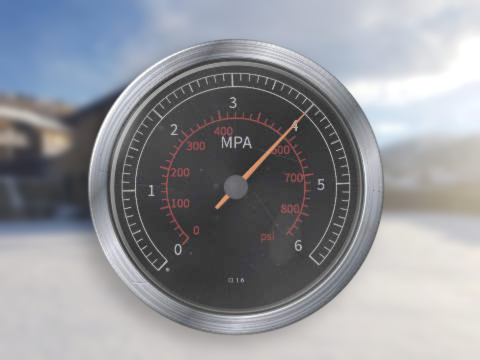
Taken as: value=4 unit=MPa
